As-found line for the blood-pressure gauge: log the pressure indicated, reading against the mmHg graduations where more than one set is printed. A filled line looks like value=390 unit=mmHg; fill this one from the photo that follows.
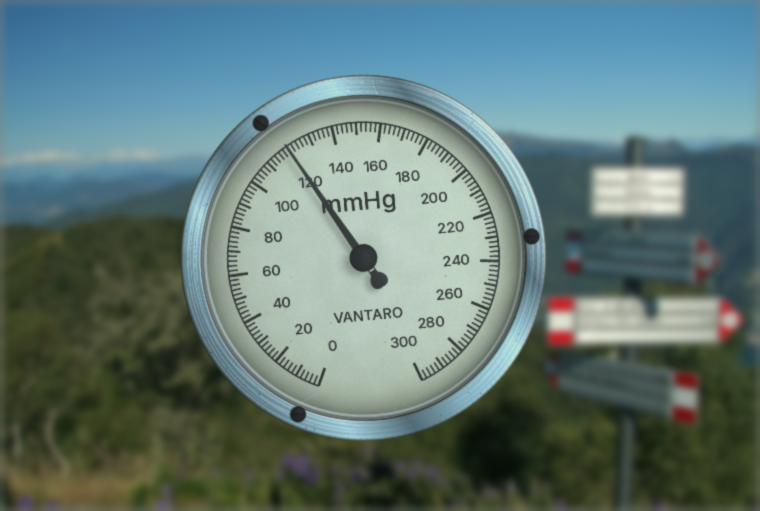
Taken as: value=120 unit=mmHg
